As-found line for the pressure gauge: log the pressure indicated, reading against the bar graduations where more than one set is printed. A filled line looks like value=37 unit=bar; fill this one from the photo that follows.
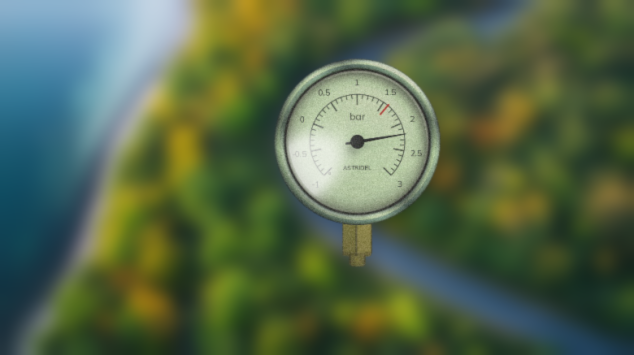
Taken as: value=2.2 unit=bar
